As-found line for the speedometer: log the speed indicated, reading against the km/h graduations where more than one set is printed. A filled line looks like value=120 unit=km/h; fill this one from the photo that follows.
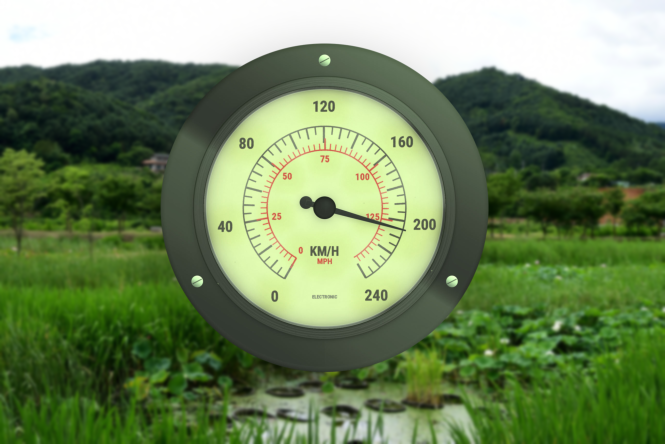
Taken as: value=205 unit=km/h
